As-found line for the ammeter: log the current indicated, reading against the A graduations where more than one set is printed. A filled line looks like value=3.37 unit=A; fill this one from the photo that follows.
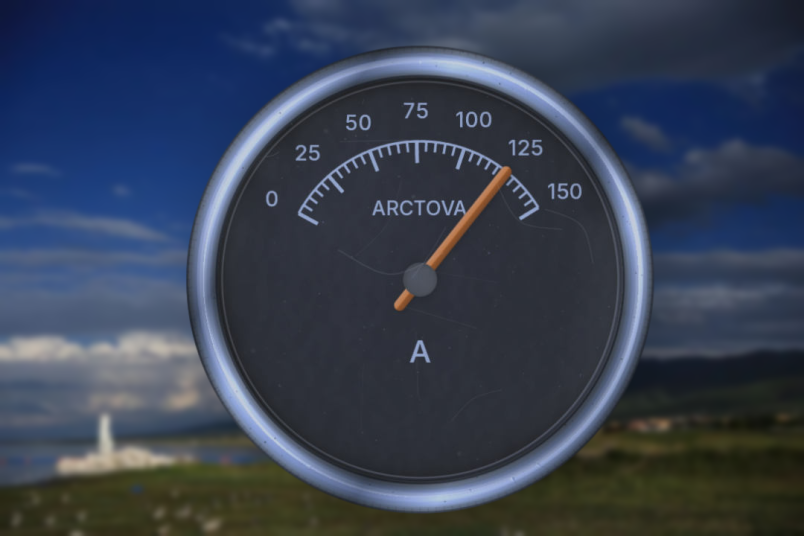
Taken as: value=125 unit=A
